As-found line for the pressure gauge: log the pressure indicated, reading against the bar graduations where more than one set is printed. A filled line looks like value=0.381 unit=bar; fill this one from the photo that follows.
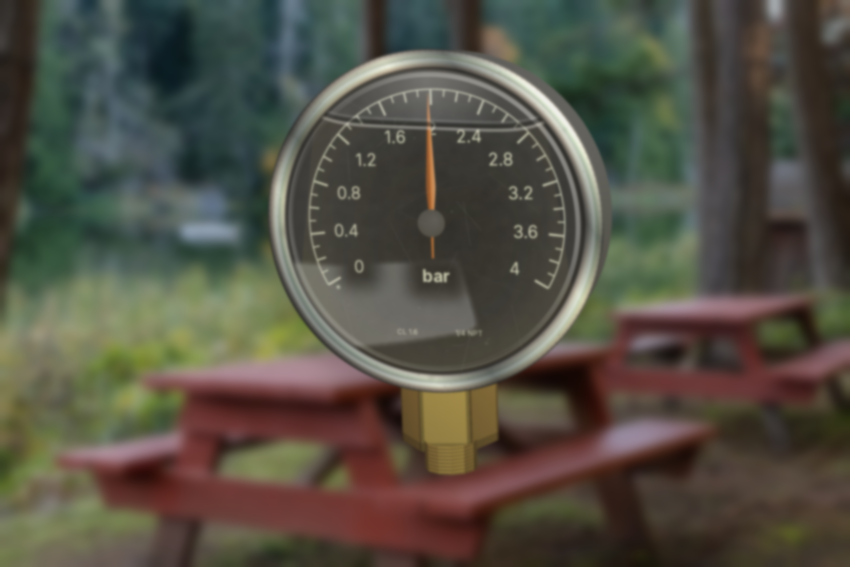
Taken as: value=2 unit=bar
